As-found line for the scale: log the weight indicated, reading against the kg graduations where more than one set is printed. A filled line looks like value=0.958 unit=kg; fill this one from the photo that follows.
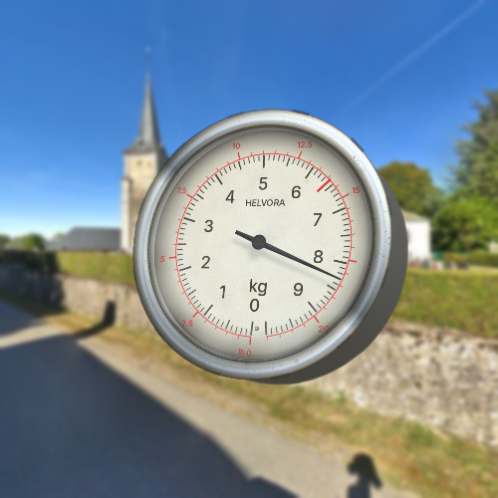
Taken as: value=8.3 unit=kg
